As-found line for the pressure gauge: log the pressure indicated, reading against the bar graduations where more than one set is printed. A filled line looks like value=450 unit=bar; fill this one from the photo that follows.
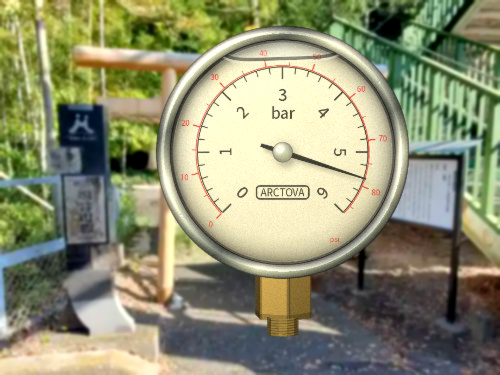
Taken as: value=5.4 unit=bar
